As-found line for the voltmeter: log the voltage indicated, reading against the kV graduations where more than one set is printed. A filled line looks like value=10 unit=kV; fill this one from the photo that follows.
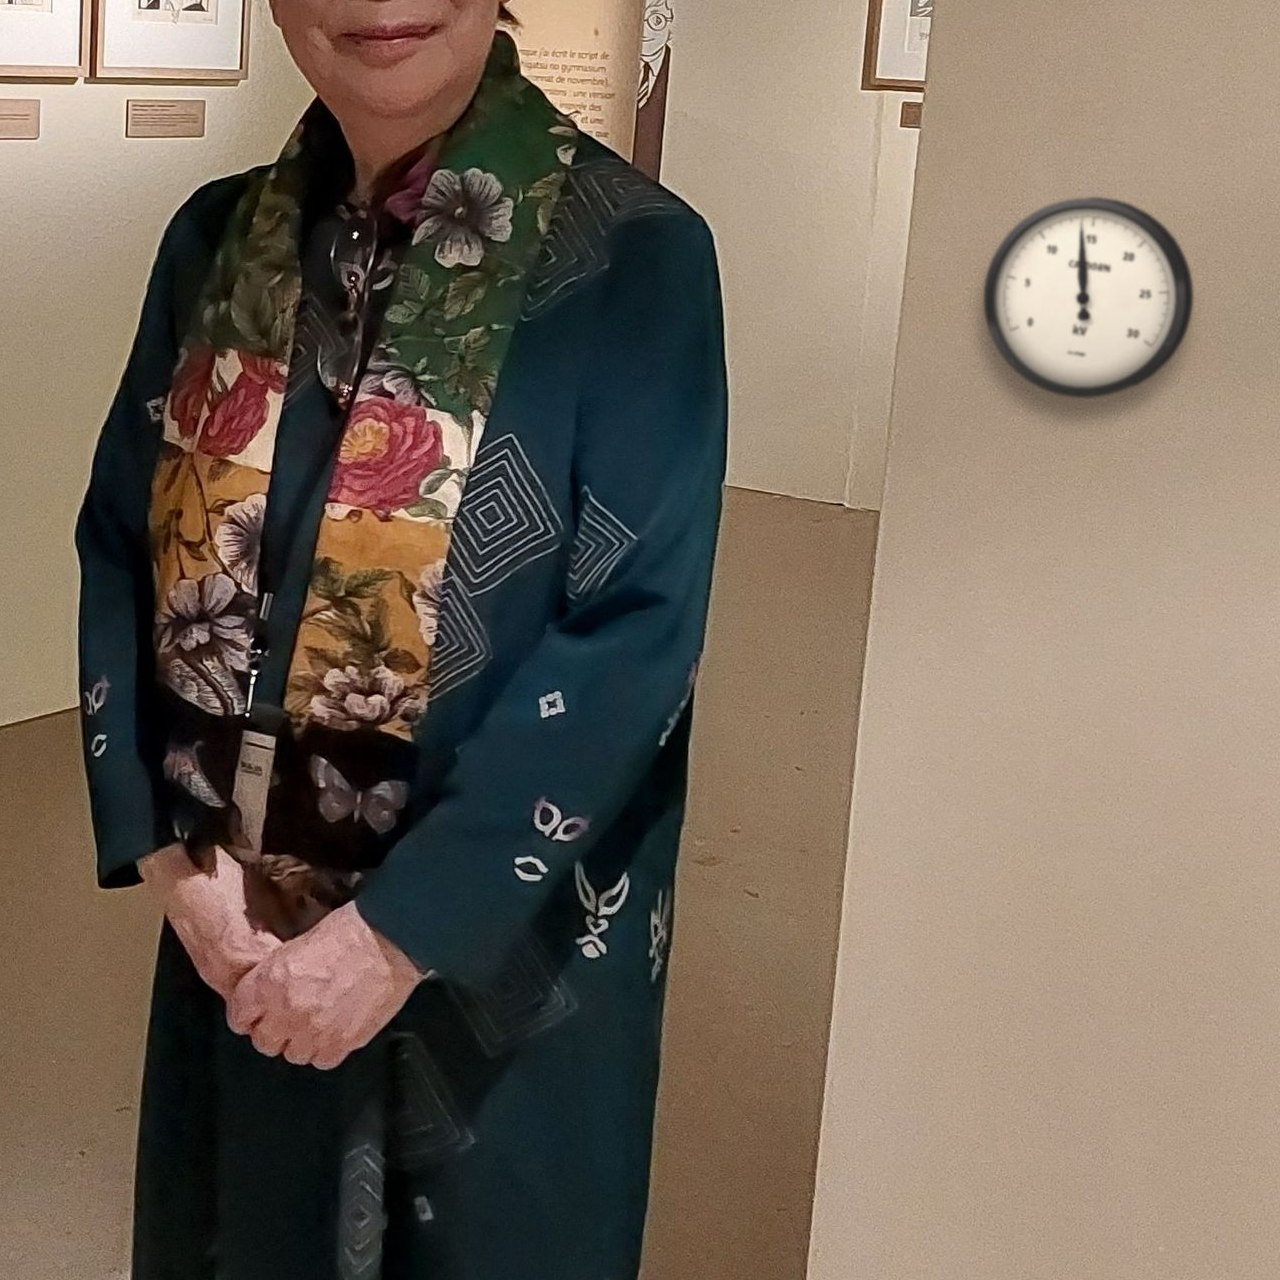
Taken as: value=14 unit=kV
